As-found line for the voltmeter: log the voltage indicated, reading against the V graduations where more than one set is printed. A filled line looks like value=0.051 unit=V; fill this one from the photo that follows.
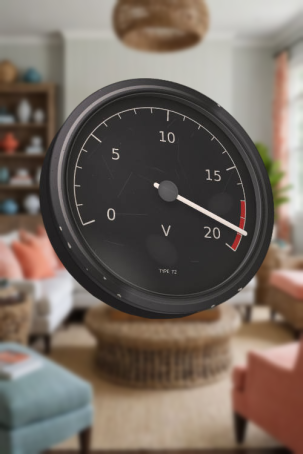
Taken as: value=19 unit=V
